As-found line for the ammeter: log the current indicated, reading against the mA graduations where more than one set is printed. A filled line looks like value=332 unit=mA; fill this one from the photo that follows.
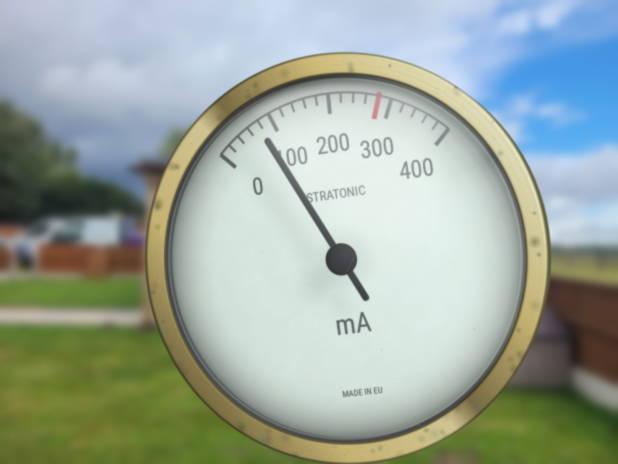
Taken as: value=80 unit=mA
